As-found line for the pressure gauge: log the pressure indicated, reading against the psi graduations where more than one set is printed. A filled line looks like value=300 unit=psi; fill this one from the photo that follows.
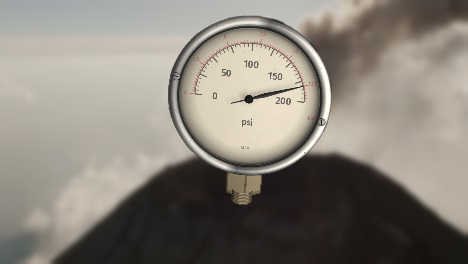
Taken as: value=180 unit=psi
